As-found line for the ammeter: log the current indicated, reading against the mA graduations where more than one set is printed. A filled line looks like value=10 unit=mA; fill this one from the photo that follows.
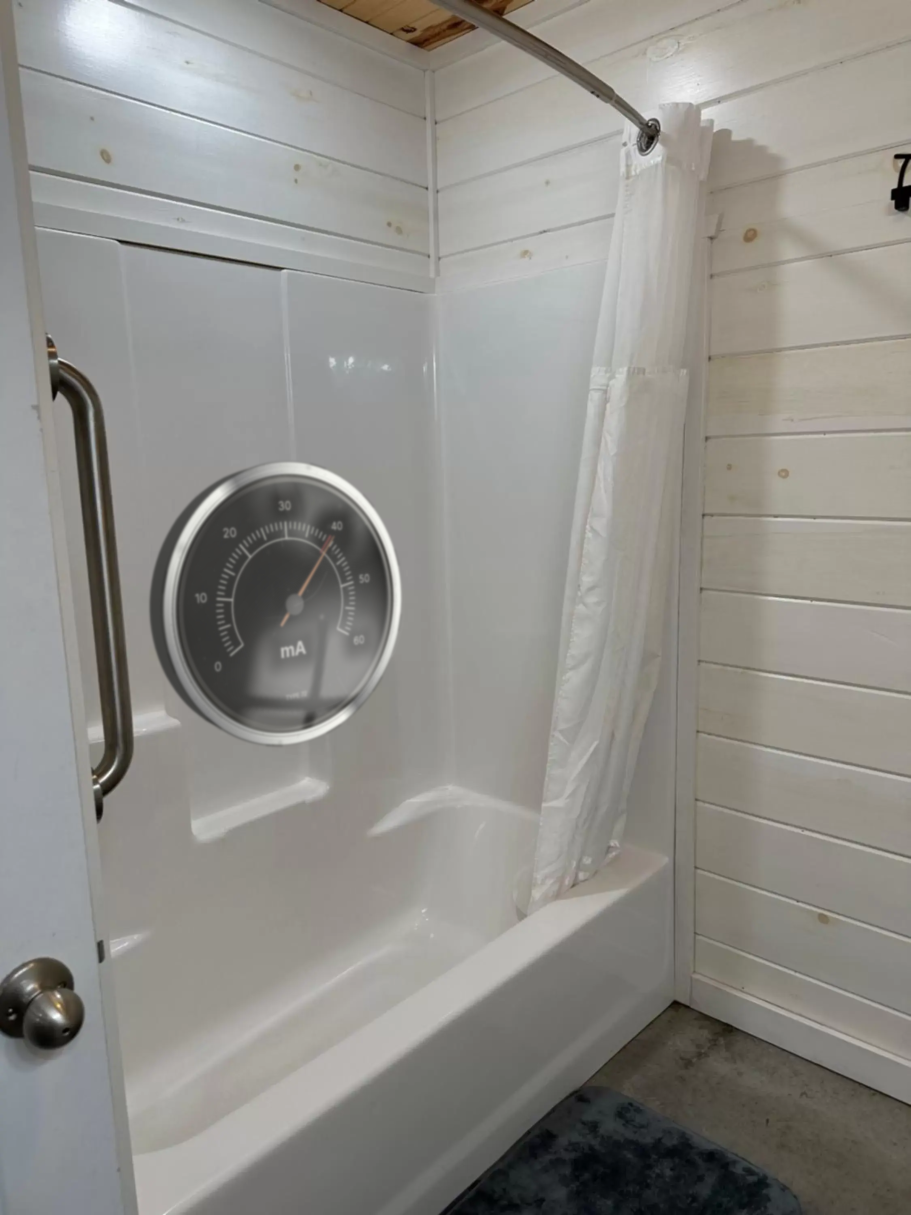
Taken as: value=40 unit=mA
